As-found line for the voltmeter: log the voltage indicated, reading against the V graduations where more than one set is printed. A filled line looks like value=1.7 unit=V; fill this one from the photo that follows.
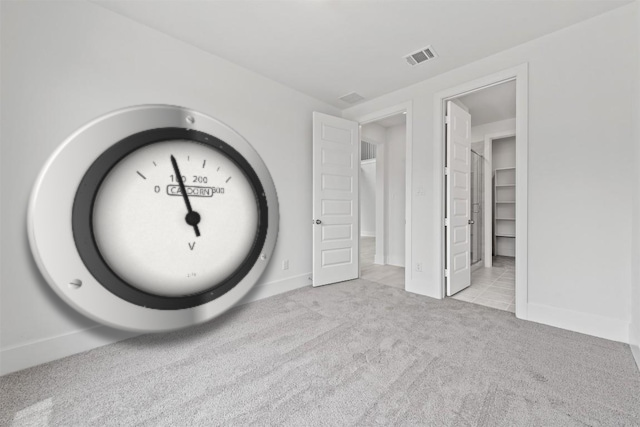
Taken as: value=100 unit=V
